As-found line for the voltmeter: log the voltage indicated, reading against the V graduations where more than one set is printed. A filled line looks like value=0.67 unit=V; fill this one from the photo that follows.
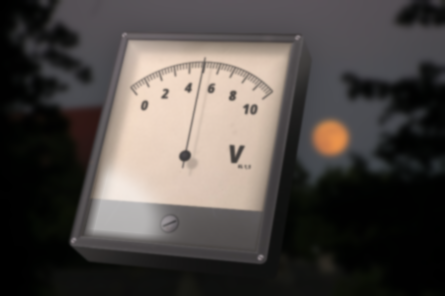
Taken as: value=5 unit=V
